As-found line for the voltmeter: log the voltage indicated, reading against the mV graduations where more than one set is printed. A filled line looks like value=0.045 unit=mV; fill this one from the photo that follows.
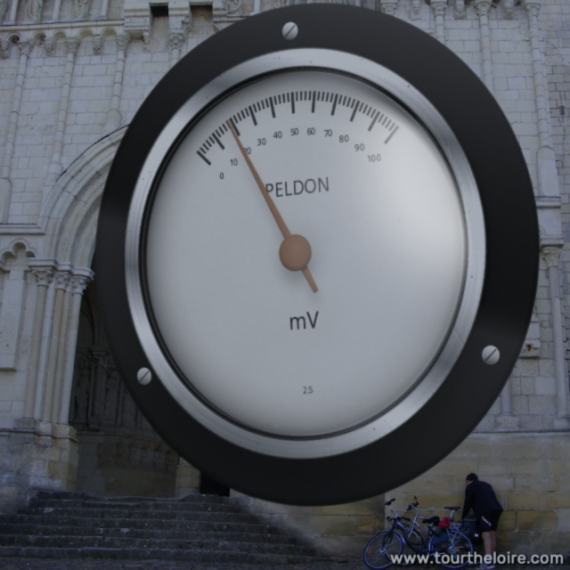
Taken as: value=20 unit=mV
